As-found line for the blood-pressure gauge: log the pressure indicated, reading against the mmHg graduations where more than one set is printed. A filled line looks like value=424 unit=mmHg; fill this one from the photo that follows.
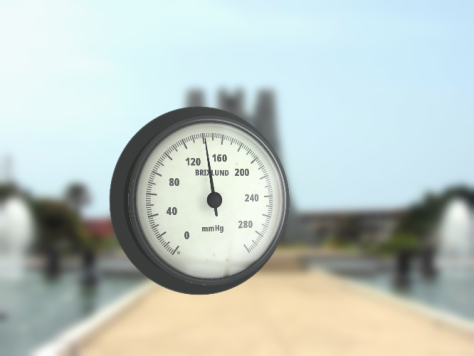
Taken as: value=140 unit=mmHg
